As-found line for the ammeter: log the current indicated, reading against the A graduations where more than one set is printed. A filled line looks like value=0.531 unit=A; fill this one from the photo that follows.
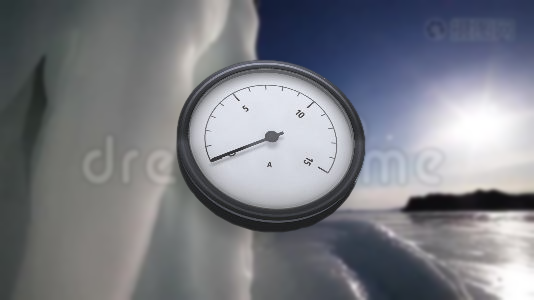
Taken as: value=0 unit=A
